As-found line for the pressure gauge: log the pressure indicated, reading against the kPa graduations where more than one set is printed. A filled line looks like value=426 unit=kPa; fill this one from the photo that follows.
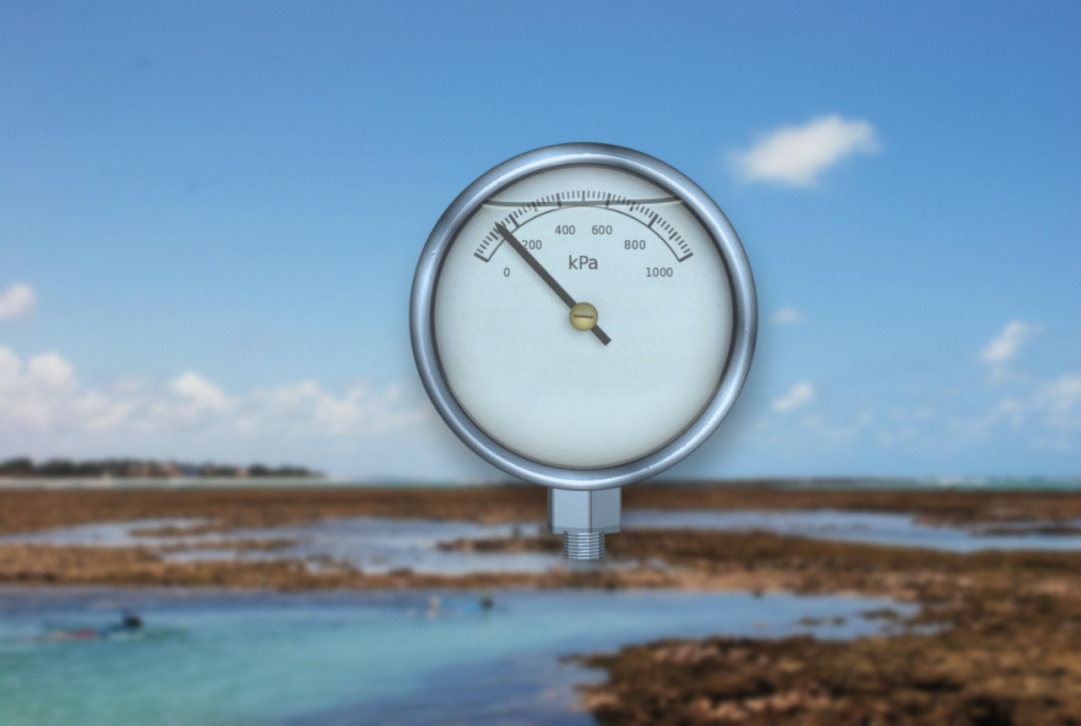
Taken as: value=140 unit=kPa
